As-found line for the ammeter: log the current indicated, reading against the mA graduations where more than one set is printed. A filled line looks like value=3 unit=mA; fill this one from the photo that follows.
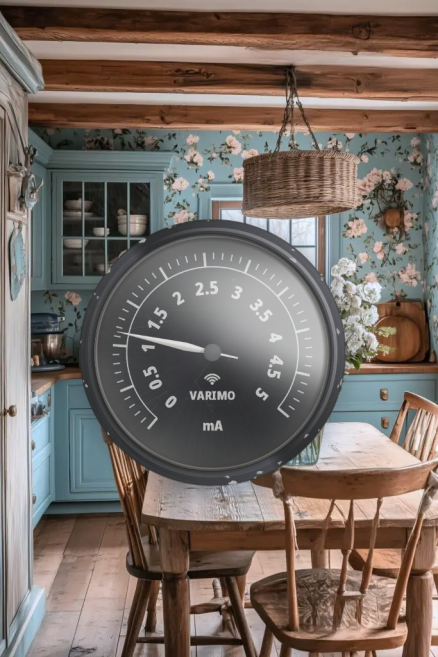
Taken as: value=1.15 unit=mA
